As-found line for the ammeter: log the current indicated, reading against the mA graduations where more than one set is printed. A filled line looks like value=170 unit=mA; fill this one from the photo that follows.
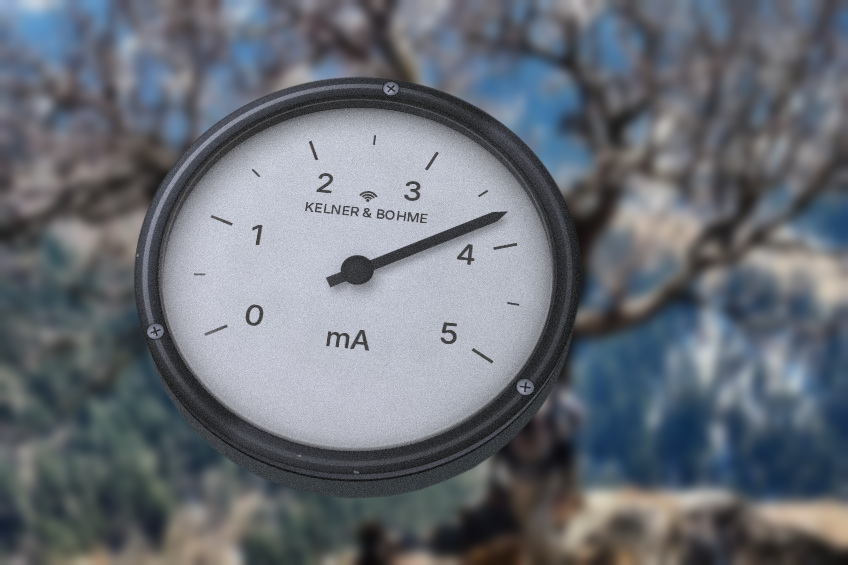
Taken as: value=3.75 unit=mA
